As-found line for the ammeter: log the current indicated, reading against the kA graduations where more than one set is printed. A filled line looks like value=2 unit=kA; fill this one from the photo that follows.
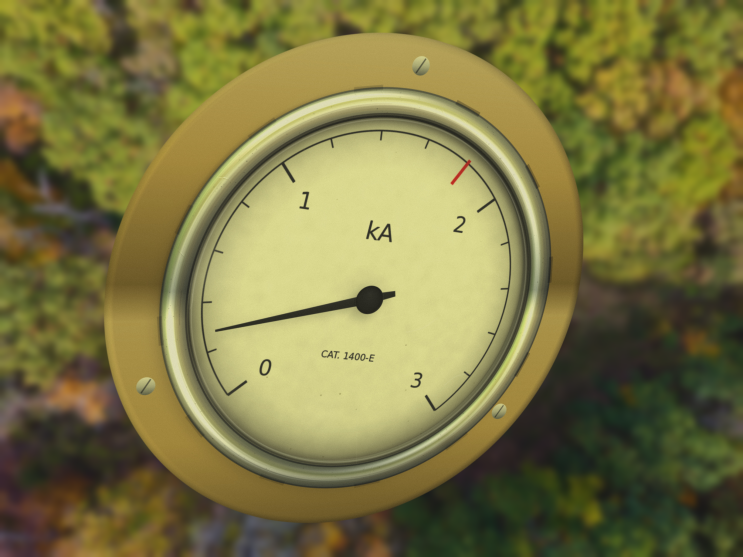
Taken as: value=0.3 unit=kA
